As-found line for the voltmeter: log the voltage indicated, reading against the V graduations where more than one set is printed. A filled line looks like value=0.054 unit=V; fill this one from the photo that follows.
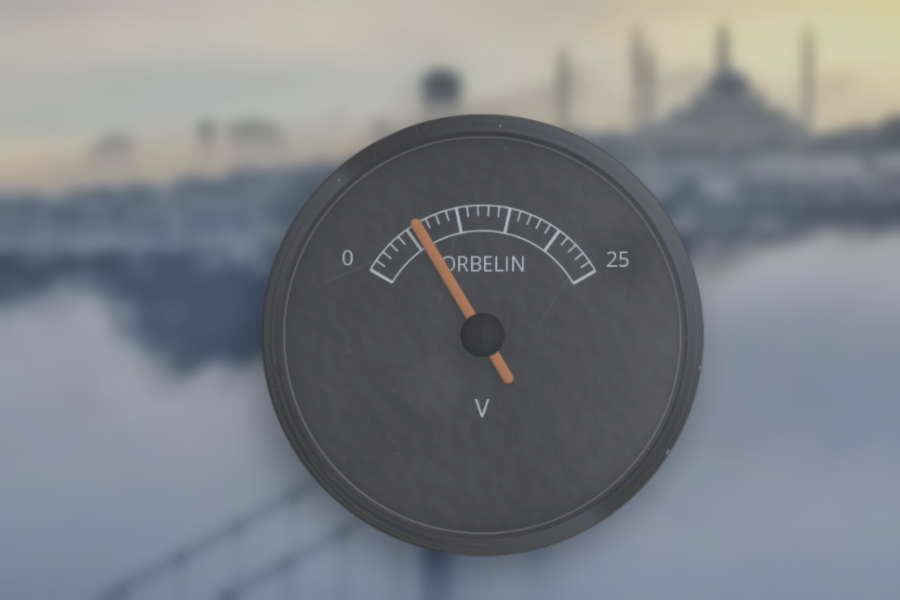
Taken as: value=6 unit=V
